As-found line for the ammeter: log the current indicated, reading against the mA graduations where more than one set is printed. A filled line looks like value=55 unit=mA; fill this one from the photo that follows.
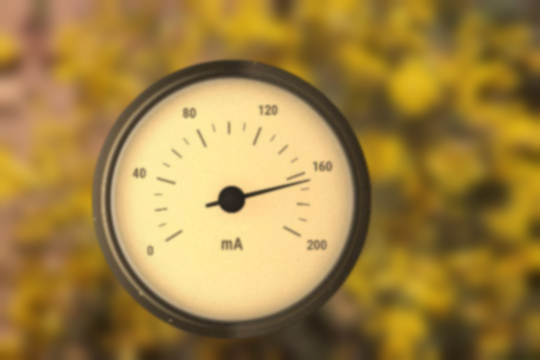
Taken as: value=165 unit=mA
